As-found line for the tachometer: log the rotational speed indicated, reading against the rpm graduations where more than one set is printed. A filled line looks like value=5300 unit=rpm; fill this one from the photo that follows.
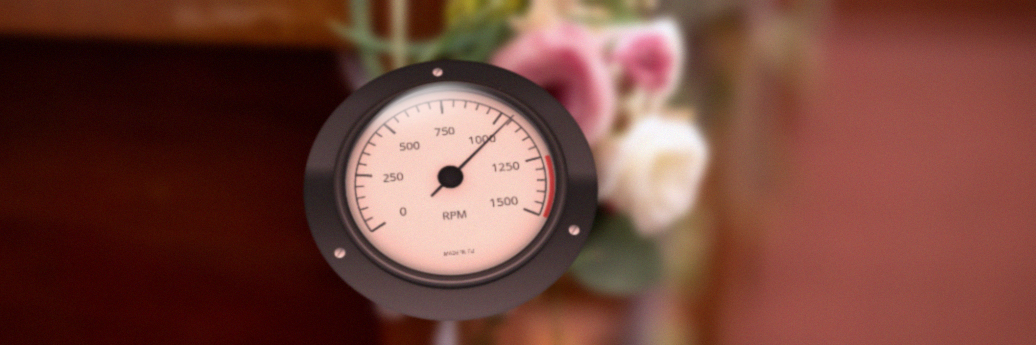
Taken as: value=1050 unit=rpm
